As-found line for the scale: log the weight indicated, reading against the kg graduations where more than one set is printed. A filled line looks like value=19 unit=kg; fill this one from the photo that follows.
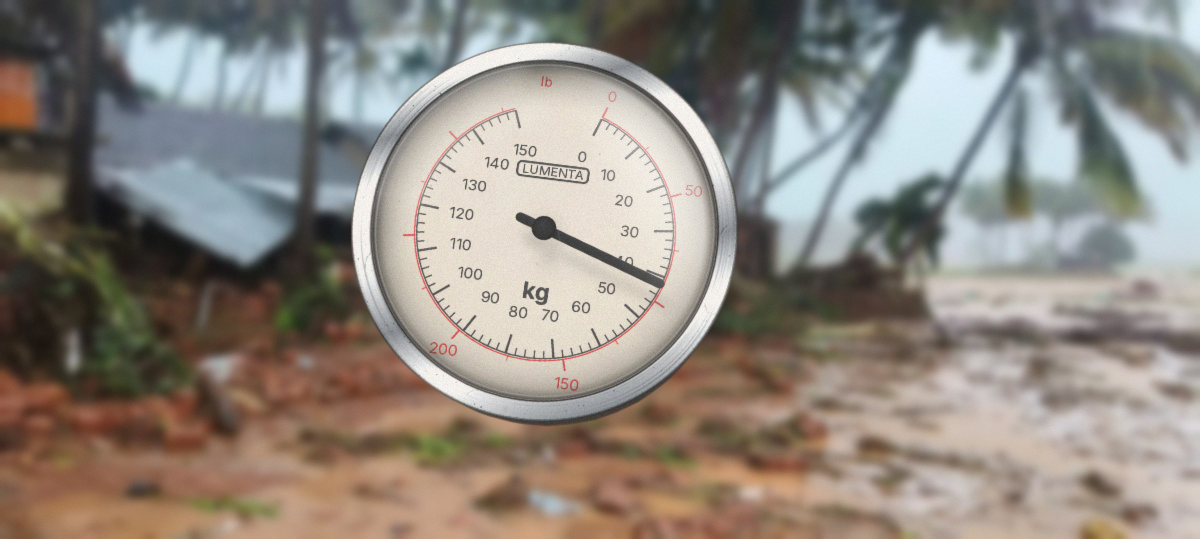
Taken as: value=42 unit=kg
